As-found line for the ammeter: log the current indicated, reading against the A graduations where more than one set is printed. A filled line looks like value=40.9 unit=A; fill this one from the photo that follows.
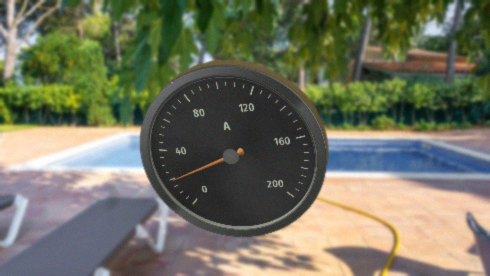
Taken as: value=20 unit=A
